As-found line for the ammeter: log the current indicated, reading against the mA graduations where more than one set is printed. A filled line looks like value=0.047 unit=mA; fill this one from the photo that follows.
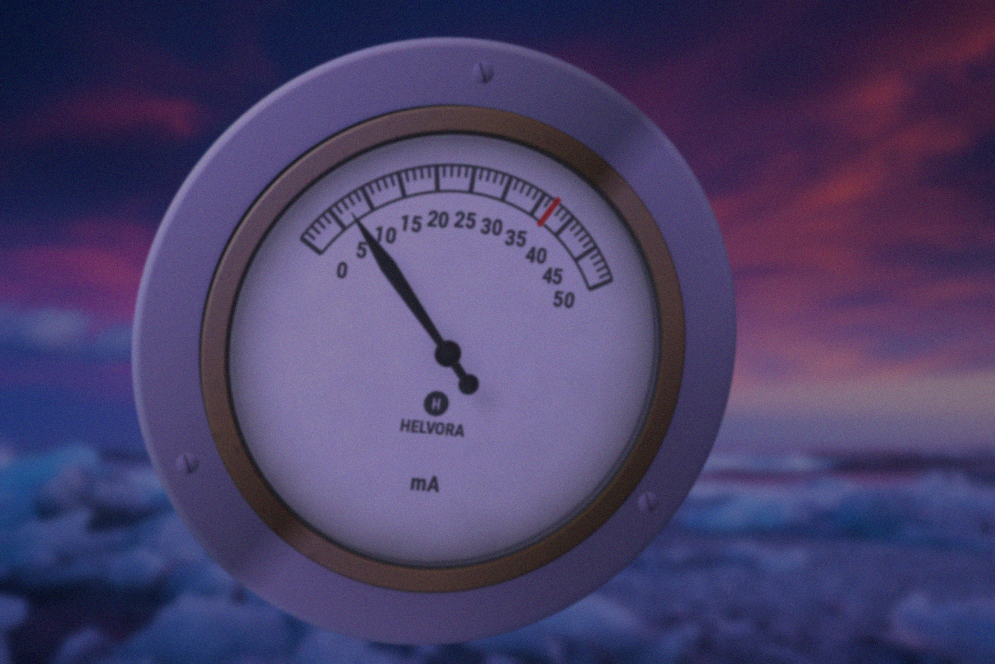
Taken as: value=7 unit=mA
